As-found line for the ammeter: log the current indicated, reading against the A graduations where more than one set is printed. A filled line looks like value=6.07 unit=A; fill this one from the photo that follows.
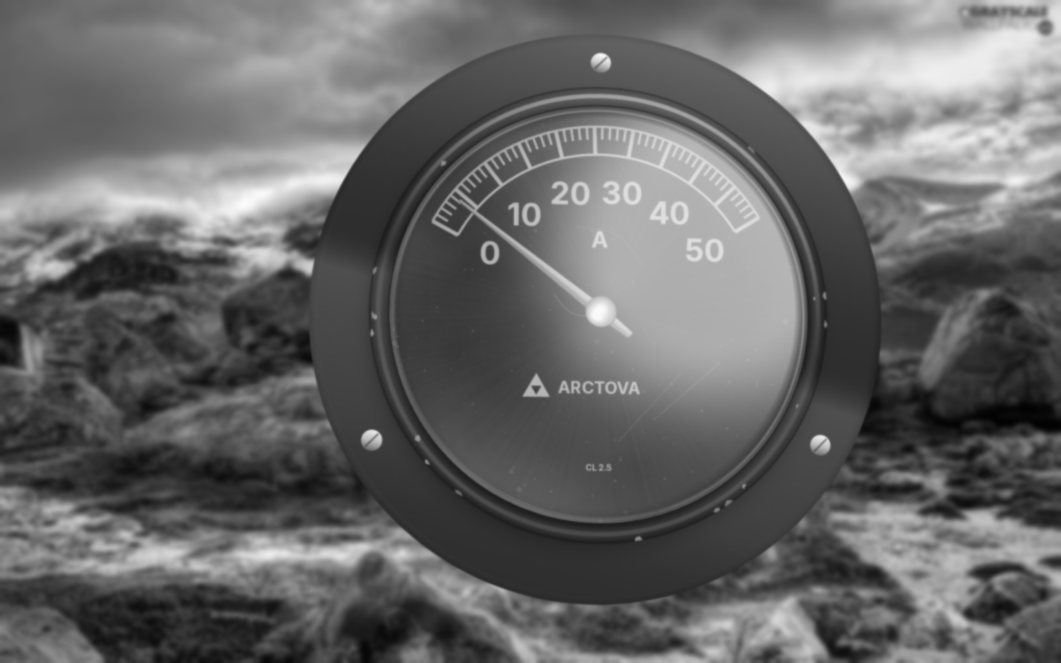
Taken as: value=4 unit=A
